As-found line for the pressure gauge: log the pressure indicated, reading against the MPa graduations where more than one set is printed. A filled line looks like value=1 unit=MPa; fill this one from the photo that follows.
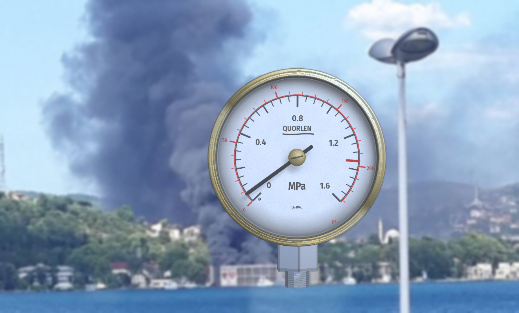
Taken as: value=0.05 unit=MPa
